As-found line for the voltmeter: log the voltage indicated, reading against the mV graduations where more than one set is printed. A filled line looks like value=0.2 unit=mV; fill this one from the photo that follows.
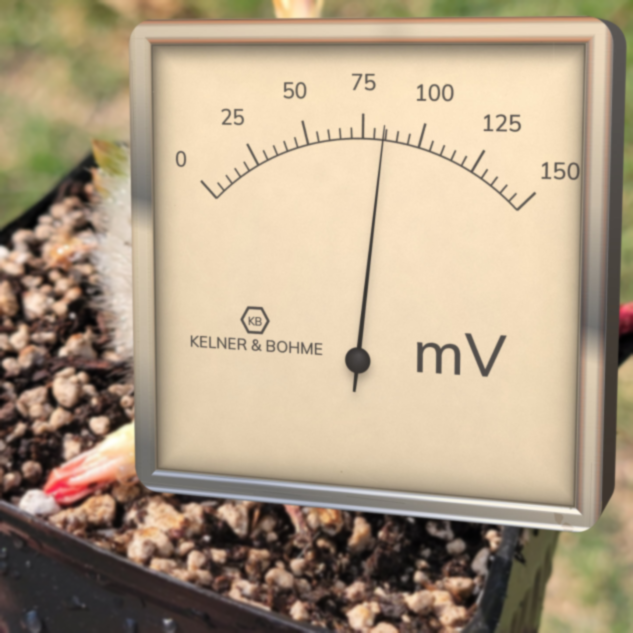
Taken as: value=85 unit=mV
